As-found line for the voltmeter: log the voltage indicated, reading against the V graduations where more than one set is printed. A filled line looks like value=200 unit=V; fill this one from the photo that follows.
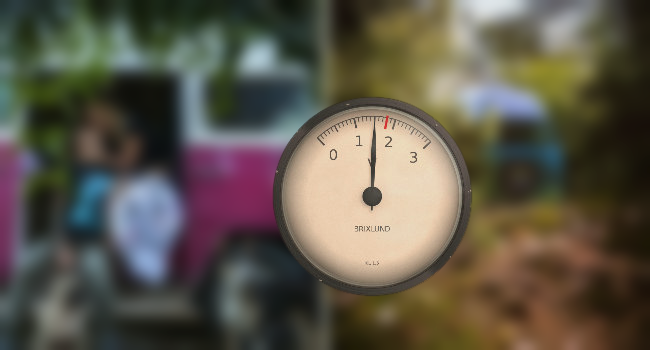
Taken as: value=1.5 unit=V
